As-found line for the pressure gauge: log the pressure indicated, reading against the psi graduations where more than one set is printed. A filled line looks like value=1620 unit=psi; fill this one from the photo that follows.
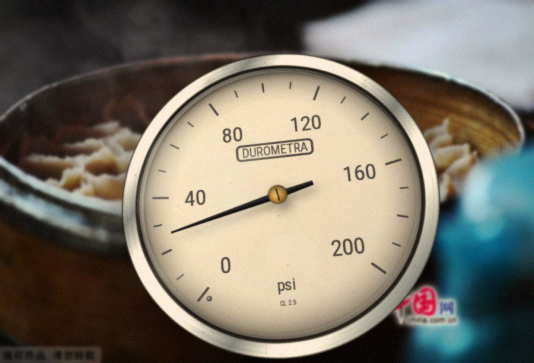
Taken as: value=25 unit=psi
